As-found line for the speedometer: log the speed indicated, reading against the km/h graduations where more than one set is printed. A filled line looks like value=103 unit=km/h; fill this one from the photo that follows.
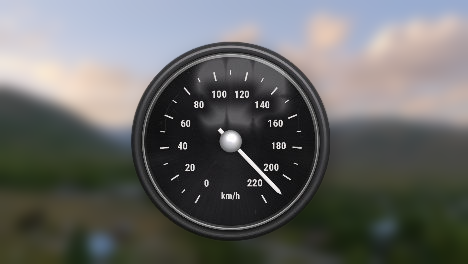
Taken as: value=210 unit=km/h
